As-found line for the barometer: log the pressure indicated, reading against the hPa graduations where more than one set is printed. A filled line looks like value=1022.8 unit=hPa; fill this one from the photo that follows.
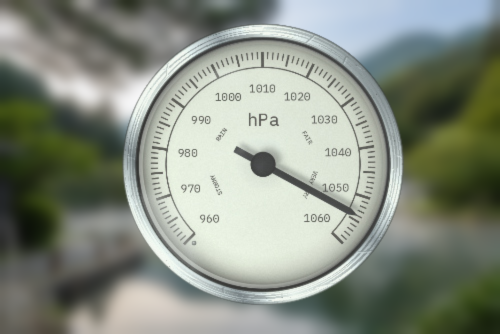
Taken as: value=1054 unit=hPa
